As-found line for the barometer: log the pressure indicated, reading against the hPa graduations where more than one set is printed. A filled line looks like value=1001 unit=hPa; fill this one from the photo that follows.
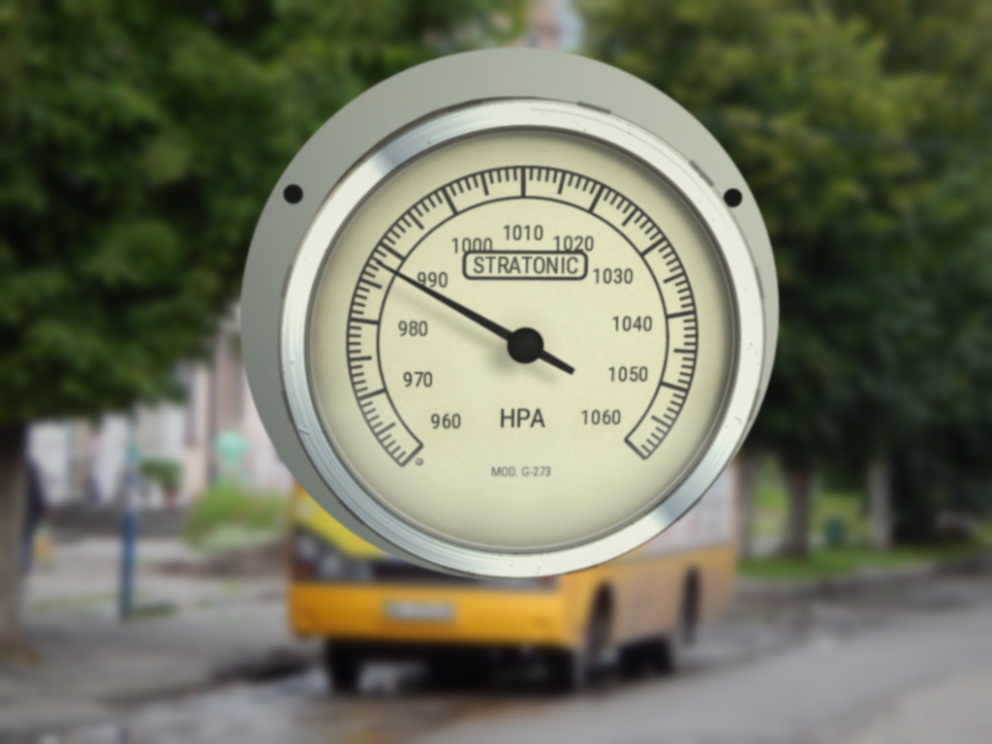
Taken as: value=988 unit=hPa
